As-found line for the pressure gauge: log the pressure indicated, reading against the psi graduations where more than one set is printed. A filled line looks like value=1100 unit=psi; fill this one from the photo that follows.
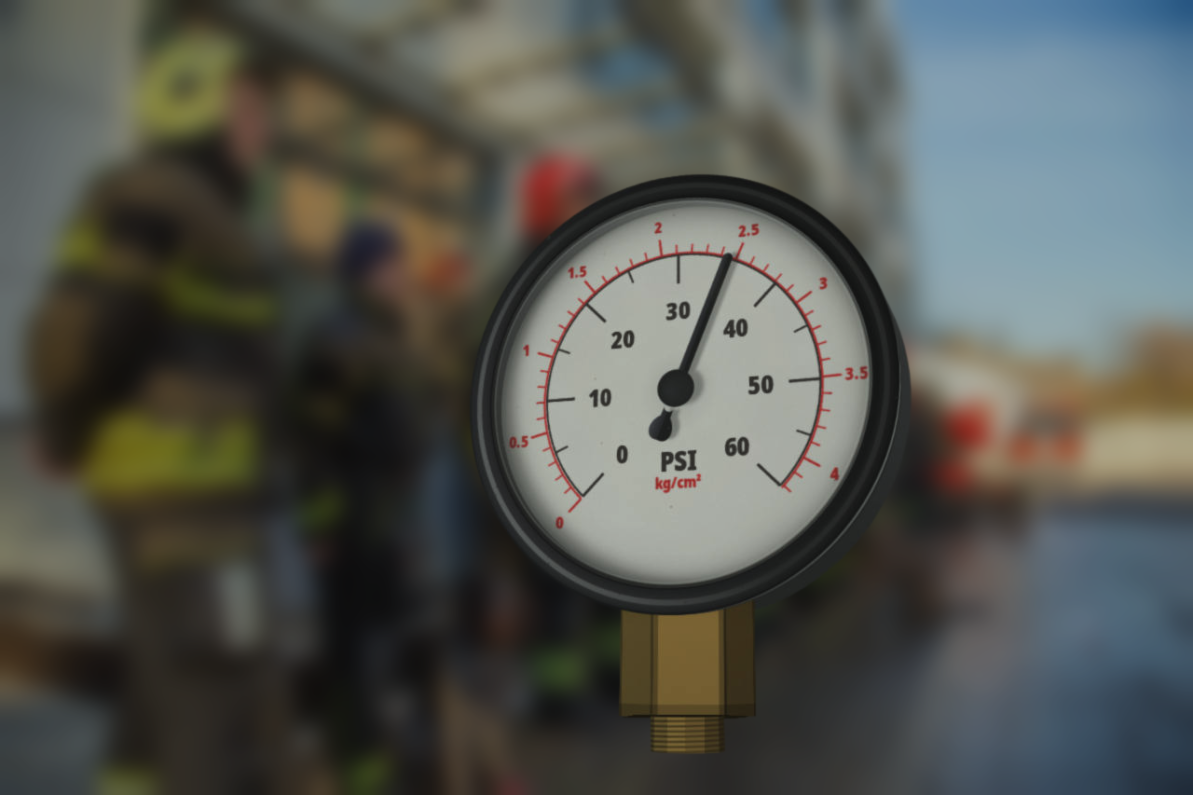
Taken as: value=35 unit=psi
